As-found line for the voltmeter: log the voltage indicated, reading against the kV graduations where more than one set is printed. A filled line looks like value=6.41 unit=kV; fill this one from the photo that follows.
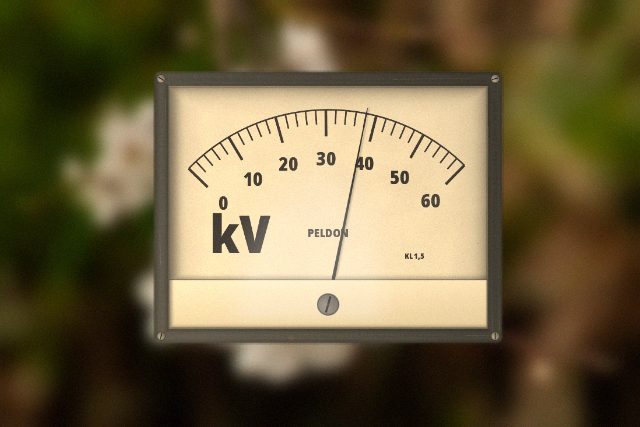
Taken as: value=38 unit=kV
